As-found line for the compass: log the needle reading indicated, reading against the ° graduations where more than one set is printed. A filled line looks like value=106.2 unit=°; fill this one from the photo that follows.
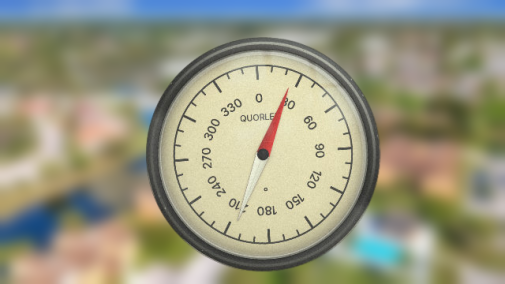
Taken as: value=25 unit=°
